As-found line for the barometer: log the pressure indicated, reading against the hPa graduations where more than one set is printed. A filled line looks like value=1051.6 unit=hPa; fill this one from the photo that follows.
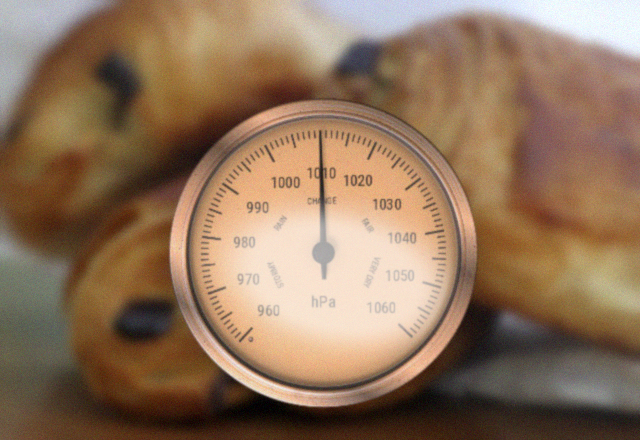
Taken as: value=1010 unit=hPa
